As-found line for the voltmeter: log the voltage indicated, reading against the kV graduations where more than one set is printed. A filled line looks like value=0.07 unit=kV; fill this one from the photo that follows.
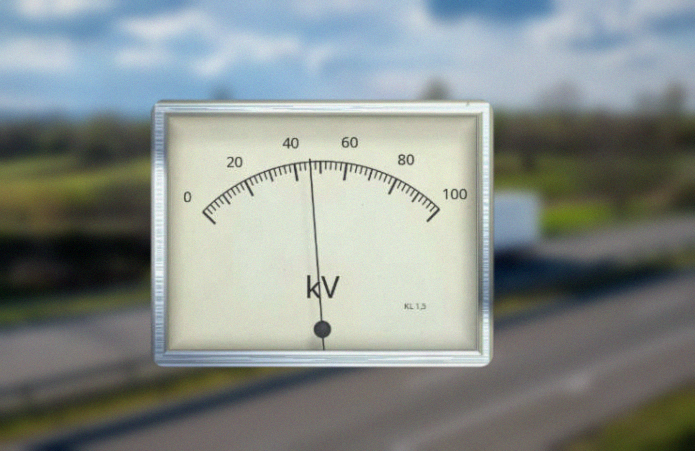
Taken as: value=46 unit=kV
